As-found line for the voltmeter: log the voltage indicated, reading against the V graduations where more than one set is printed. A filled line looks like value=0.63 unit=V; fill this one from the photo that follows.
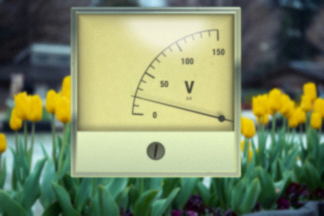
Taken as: value=20 unit=V
